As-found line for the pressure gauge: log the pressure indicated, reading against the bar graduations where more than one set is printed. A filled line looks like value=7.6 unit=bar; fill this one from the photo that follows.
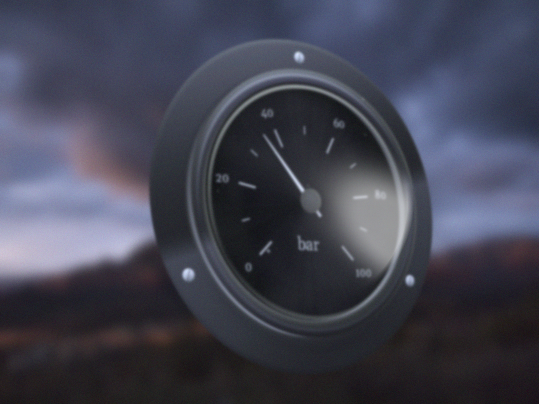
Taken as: value=35 unit=bar
